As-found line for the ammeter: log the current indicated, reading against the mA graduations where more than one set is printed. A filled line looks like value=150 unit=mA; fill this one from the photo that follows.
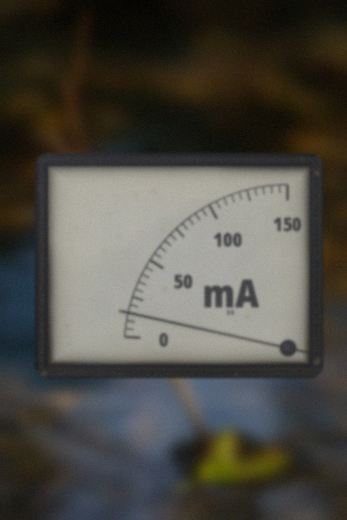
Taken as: value=15 unit=mA
